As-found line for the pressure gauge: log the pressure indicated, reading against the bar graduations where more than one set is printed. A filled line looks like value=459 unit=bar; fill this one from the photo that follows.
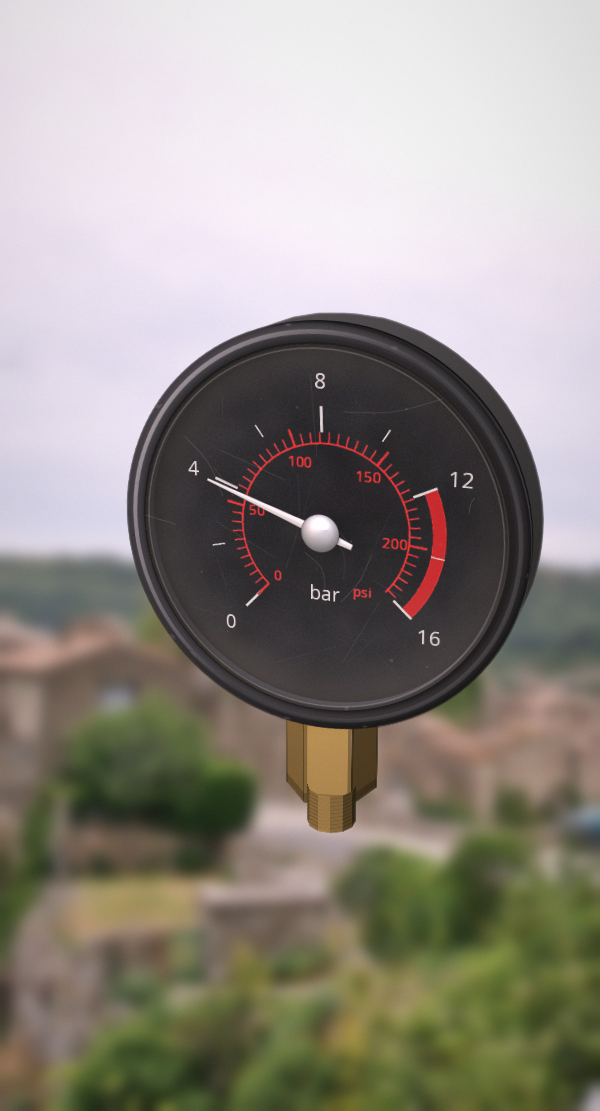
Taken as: value=4 unit=bar
